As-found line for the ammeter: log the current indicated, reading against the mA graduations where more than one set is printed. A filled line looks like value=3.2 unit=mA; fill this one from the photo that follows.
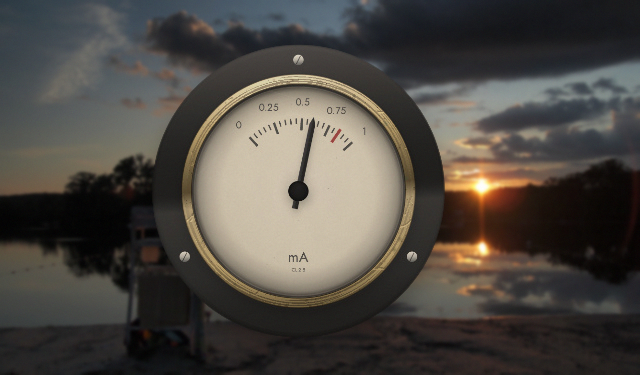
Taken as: value=0.6 unit=mA
